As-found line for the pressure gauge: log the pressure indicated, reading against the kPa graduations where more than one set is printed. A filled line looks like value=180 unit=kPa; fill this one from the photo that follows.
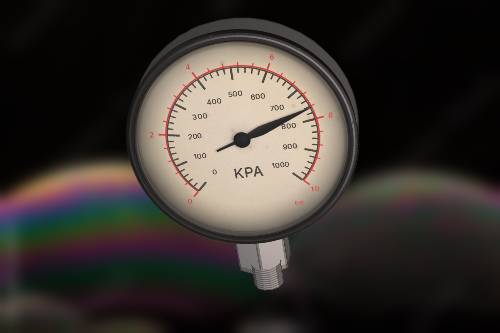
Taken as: value=760 unit=kPa
